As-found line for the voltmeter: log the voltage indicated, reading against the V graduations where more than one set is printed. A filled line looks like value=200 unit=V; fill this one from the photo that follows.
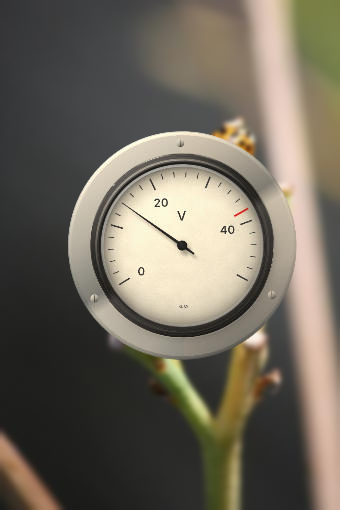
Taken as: value=14 unit=V
